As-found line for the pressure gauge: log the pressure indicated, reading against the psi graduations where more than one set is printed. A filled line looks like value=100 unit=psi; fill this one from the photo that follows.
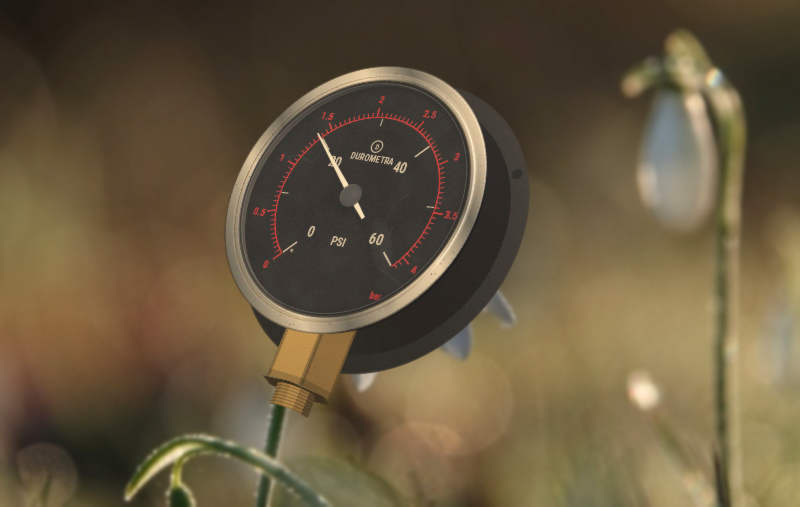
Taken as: value=20 unit=psi
